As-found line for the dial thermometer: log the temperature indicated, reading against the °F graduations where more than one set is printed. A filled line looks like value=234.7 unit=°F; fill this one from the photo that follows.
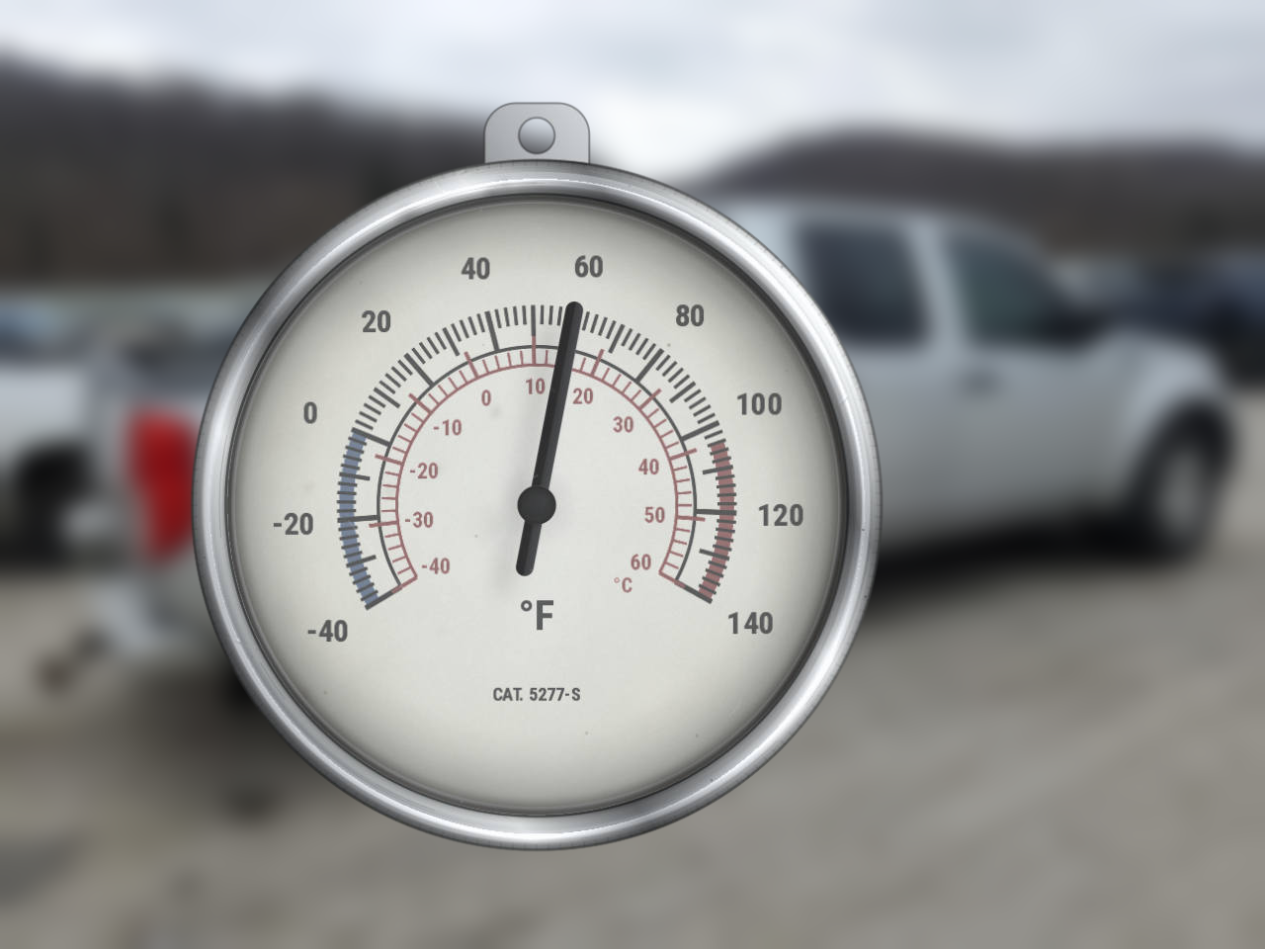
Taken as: value=59 unit=°F
